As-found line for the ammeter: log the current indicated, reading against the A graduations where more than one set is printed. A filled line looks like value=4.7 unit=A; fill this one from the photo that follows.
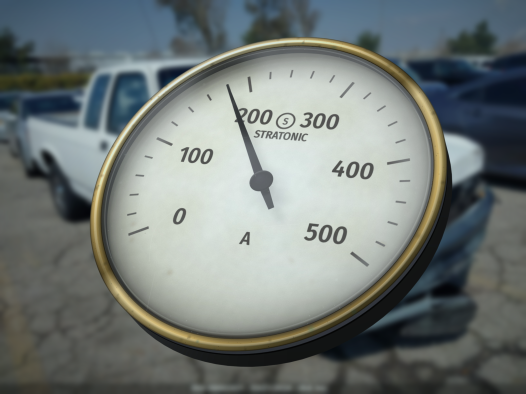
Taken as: value=180 unit=A
